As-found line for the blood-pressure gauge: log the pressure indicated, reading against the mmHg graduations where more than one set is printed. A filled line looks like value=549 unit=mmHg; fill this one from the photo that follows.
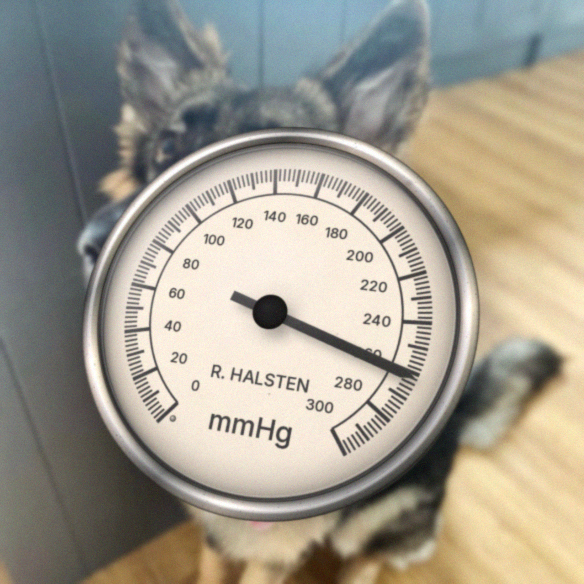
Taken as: value=262 unit=mmHg
